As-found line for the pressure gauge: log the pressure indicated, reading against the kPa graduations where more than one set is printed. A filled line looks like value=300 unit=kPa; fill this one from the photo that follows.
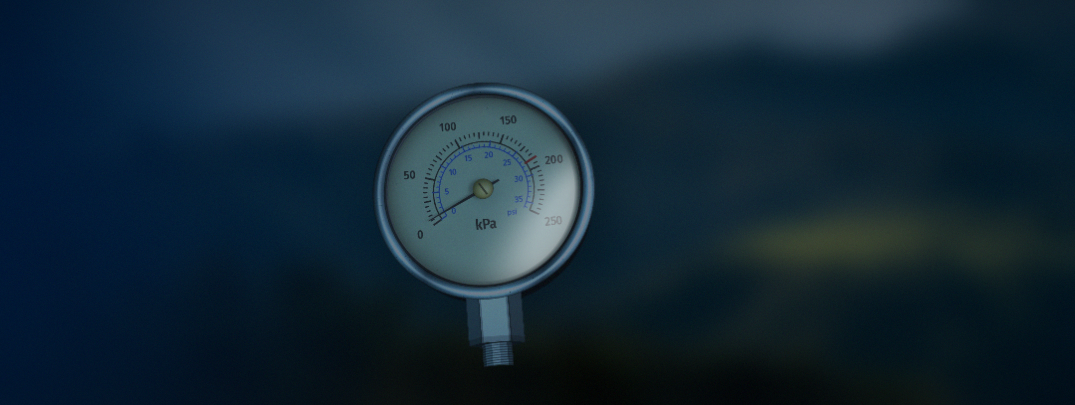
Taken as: value=5 unit=kPa
